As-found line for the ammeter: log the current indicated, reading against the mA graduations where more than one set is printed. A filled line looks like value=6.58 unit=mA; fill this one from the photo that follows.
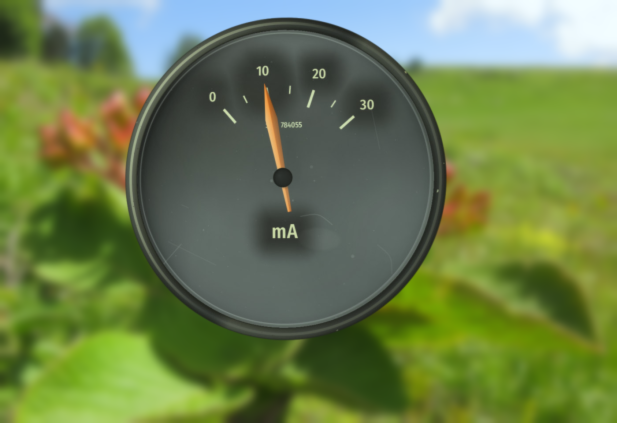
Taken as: value=10 unit=mA
